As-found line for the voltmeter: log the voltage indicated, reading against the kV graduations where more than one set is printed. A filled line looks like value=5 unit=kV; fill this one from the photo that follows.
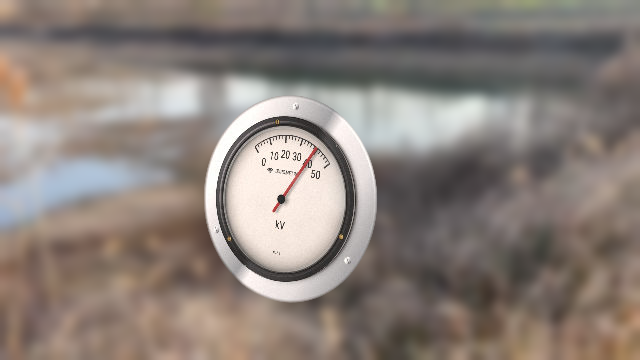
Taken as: value=40 unit=kV
